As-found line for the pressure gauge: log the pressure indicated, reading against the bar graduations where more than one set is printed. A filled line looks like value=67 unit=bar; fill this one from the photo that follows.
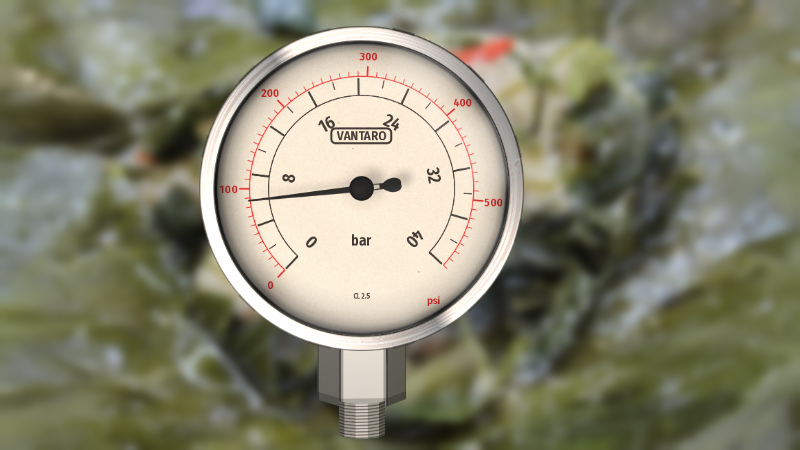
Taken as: value=6 unit=bar
